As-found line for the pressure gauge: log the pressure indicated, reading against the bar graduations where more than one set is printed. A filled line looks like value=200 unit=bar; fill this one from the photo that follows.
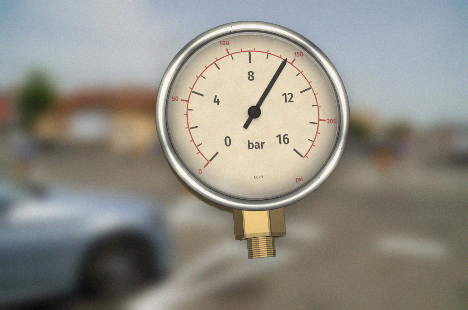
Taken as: value=10 unit=bar
